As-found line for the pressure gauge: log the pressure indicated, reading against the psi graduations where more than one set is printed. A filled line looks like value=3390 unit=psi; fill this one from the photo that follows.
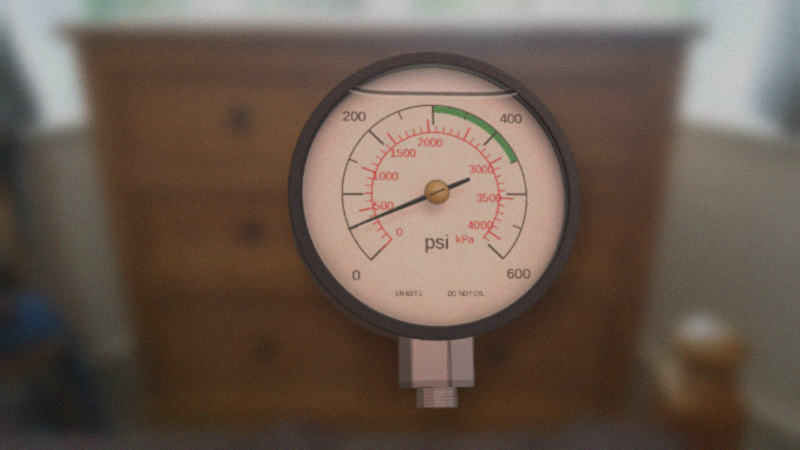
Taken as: value=50 unit=psi
